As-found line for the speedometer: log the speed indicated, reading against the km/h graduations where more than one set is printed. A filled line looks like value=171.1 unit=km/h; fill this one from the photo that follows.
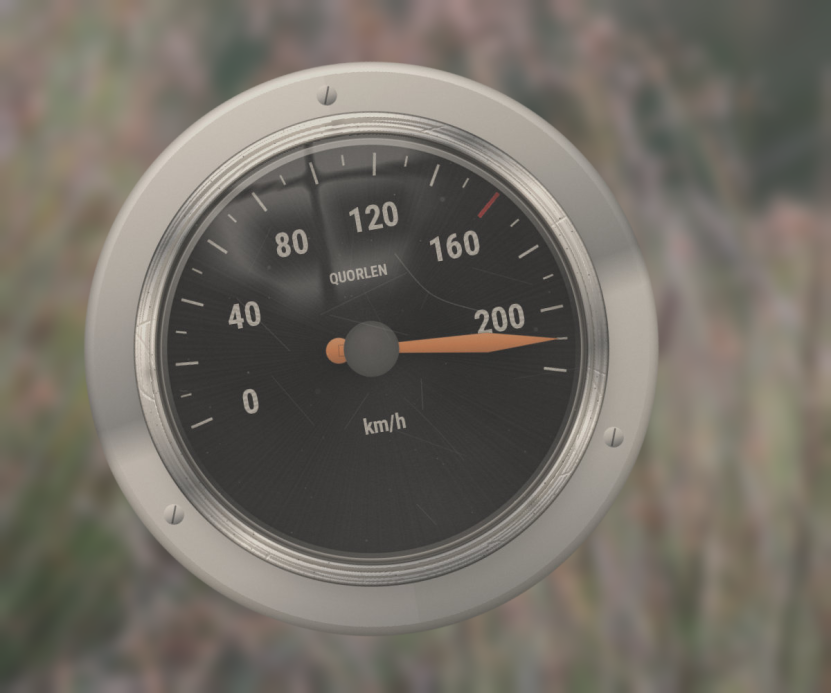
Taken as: value=210 unit=km/h
